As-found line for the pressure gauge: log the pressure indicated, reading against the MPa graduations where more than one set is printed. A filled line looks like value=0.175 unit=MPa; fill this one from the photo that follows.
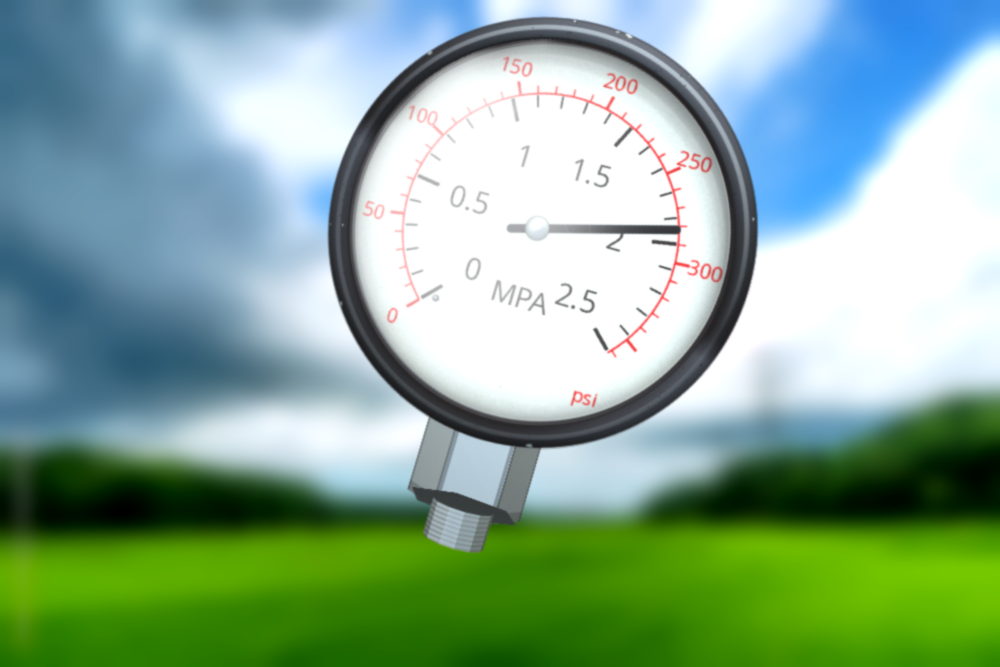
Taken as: value=1.95 unit=MPa
